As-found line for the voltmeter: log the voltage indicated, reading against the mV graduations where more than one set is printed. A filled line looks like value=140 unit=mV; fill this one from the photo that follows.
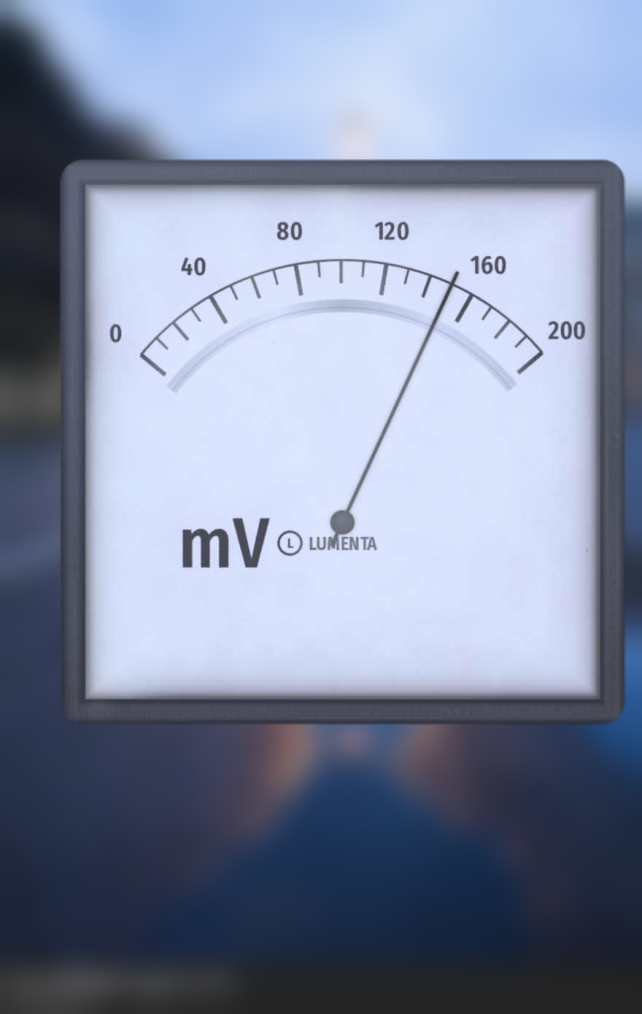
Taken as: value=150 unit=mV
